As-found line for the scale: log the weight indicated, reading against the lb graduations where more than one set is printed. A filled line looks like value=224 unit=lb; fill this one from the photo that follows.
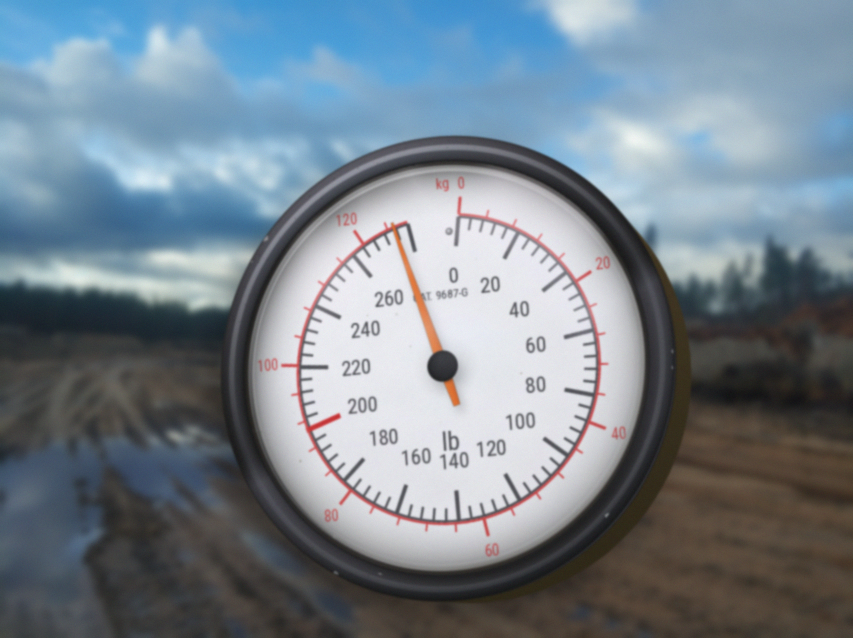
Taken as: value=276 unit=lb
